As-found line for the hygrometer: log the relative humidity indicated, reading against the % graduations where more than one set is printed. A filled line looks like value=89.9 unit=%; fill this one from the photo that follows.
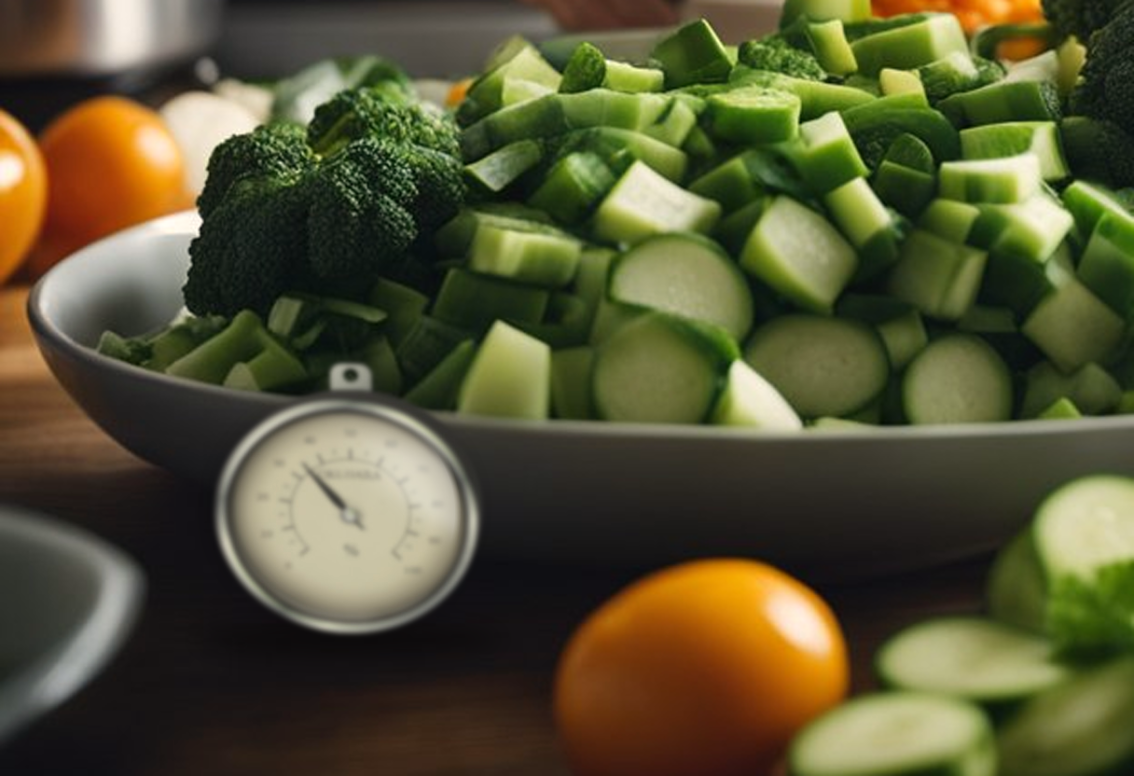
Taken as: value=35 unit=%
